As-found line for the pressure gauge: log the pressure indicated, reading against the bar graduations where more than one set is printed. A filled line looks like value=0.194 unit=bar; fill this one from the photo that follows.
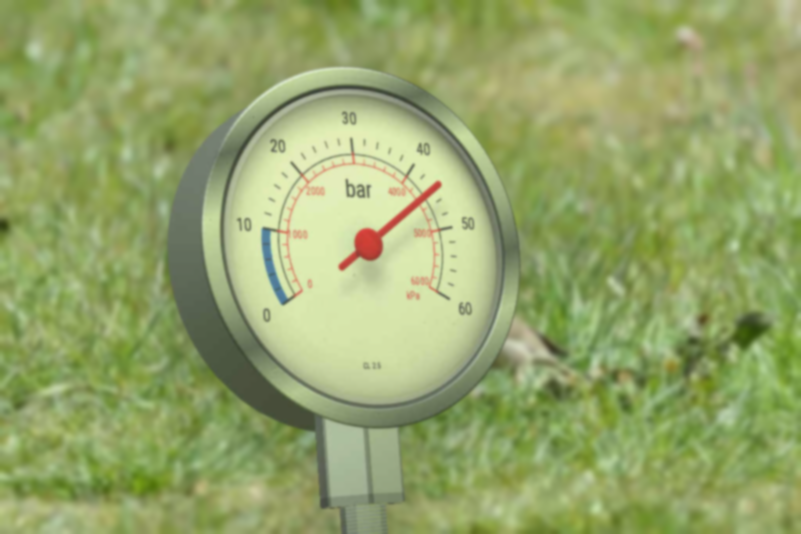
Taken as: value=44 unit=bar
